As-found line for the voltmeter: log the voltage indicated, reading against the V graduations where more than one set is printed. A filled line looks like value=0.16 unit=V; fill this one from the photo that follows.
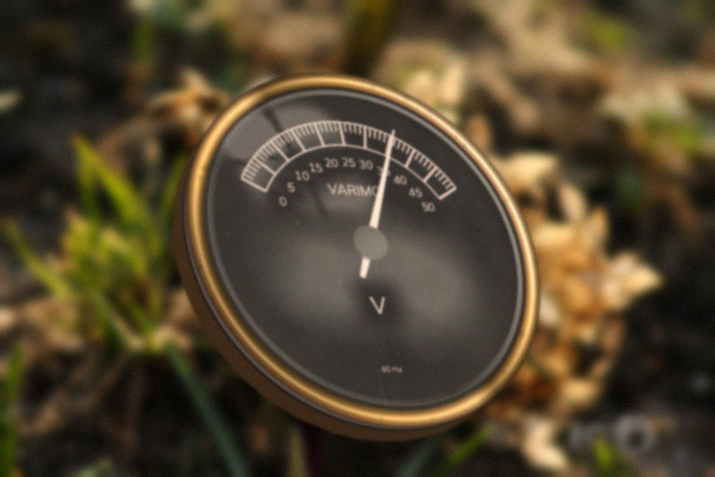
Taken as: value=35 unit=V
